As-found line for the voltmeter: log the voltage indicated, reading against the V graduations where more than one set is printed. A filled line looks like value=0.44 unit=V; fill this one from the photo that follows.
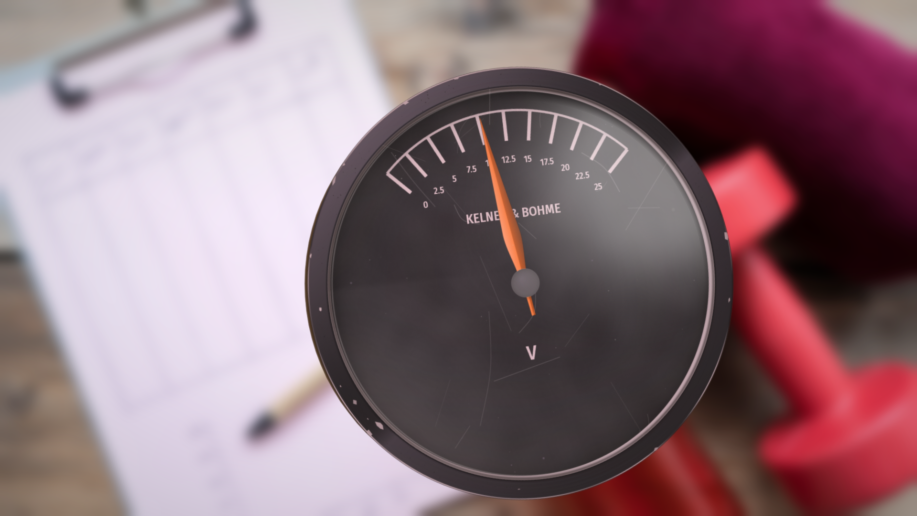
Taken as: value=10 unit=V
